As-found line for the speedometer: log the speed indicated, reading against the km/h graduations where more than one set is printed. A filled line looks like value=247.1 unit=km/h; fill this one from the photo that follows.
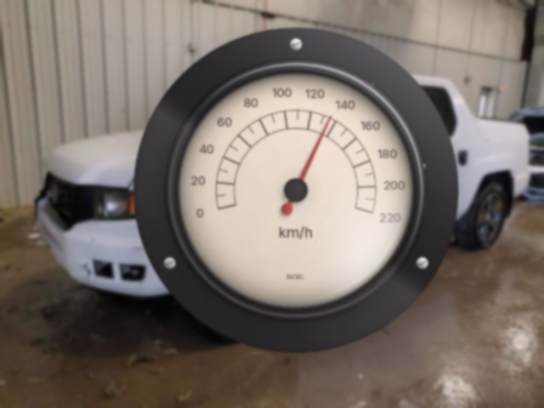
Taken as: value=135 unit=km/h
